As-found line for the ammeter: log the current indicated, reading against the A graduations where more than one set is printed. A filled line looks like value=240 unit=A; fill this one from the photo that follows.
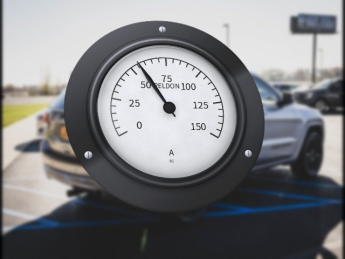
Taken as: value=55 unit=A
